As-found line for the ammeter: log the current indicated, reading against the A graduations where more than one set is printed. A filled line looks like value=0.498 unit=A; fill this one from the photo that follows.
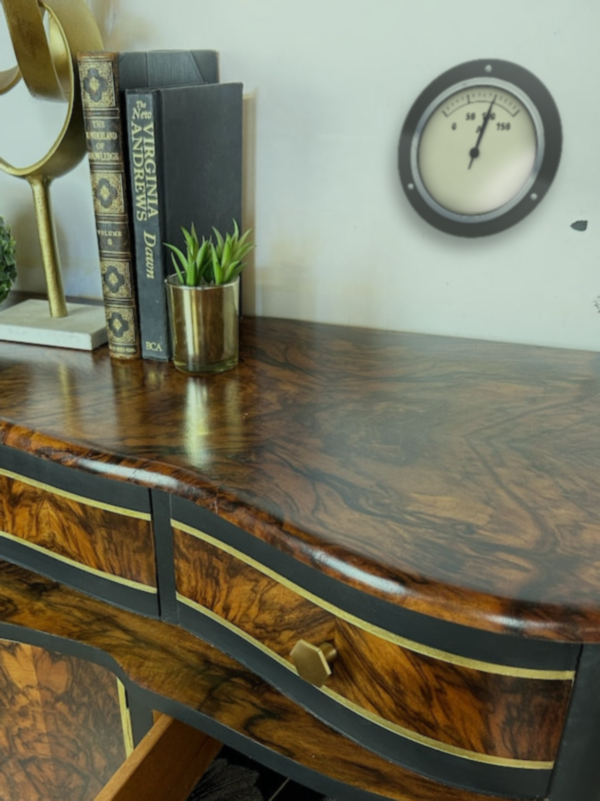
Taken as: value=100 unit=A
